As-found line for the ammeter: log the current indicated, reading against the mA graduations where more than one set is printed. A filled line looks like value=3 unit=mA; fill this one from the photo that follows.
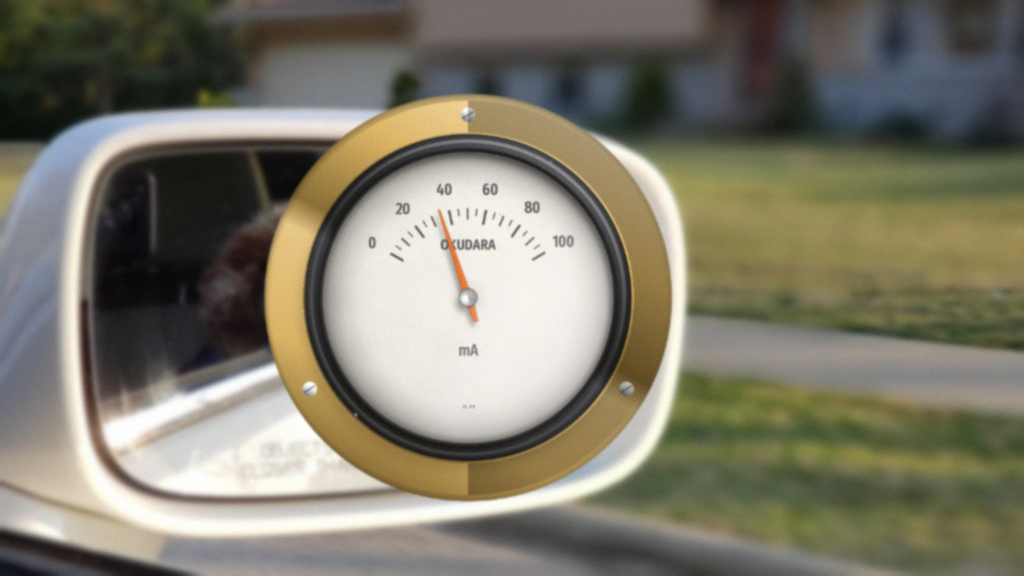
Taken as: value=35 unit=mA
